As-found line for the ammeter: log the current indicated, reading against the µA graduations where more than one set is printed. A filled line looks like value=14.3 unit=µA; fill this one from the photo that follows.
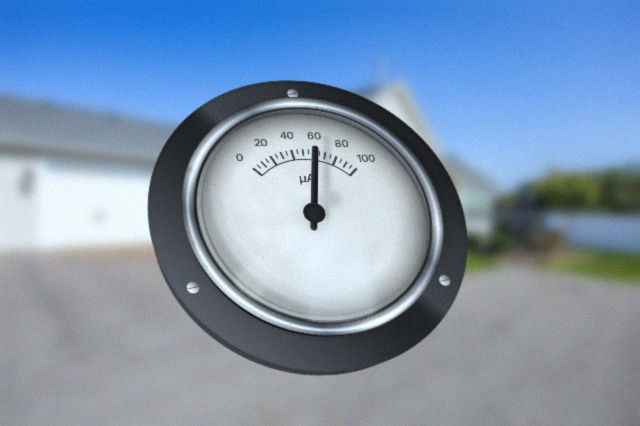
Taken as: value=60 unit=µA
